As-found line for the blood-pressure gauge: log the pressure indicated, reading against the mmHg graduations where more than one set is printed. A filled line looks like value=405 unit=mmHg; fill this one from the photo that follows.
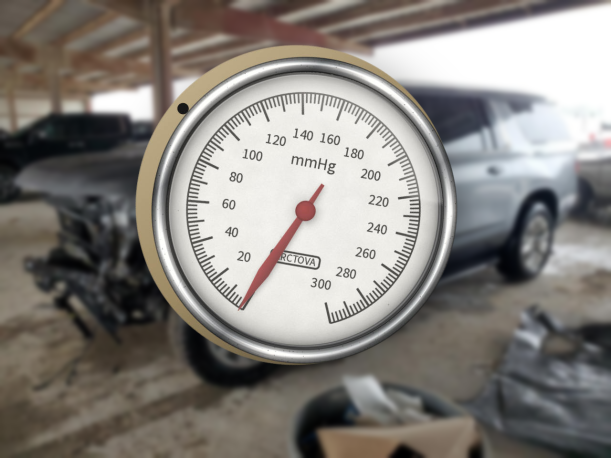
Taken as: value=2 unit=mmHg
